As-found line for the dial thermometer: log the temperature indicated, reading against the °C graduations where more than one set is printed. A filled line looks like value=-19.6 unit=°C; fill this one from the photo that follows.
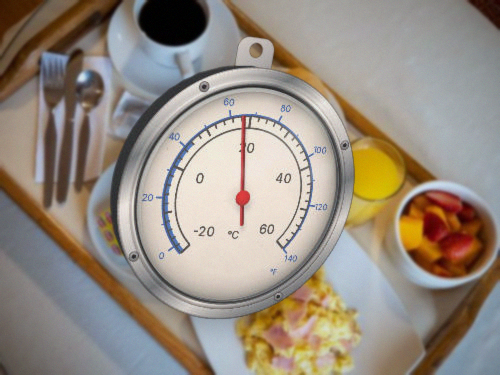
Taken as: value=18 unit=°C
